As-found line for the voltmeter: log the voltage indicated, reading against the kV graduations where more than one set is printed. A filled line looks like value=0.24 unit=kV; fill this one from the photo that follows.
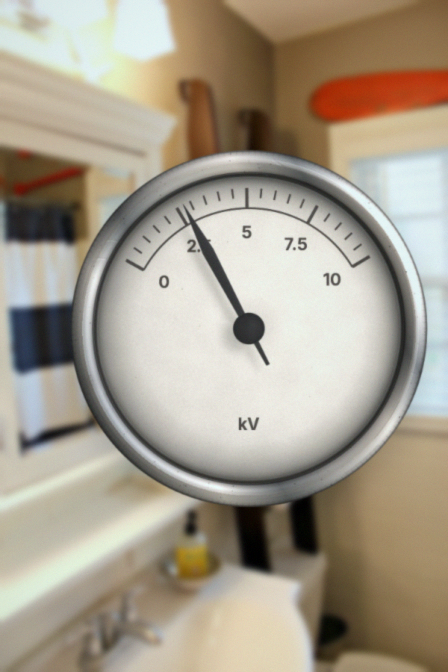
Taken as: value=2.75 unit=kV
